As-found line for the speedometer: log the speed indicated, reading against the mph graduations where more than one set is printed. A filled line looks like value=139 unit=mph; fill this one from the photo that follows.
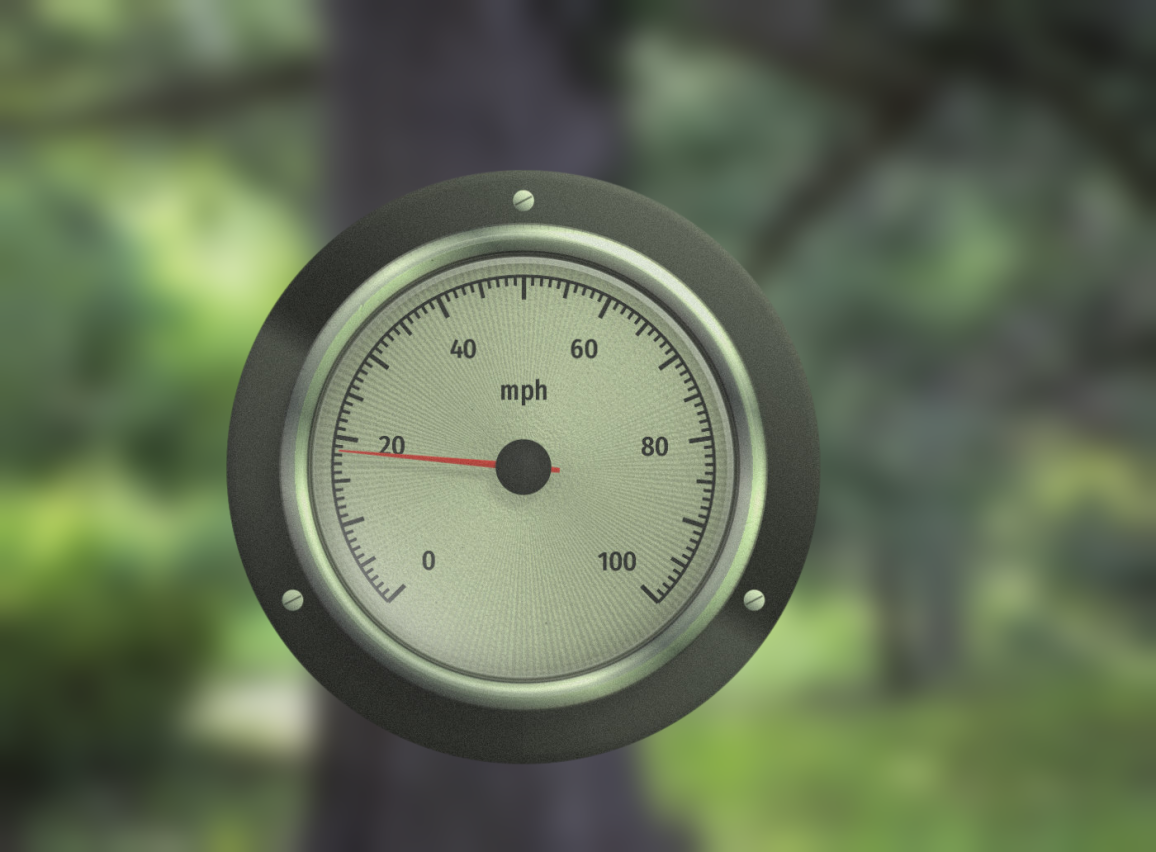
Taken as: value=18.5 unit=mph
